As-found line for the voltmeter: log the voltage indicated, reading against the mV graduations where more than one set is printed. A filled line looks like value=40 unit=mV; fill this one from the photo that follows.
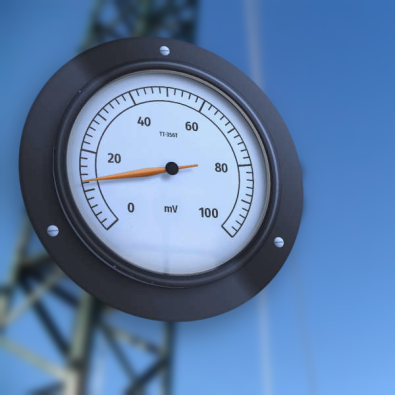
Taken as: value=12 unit=mV
